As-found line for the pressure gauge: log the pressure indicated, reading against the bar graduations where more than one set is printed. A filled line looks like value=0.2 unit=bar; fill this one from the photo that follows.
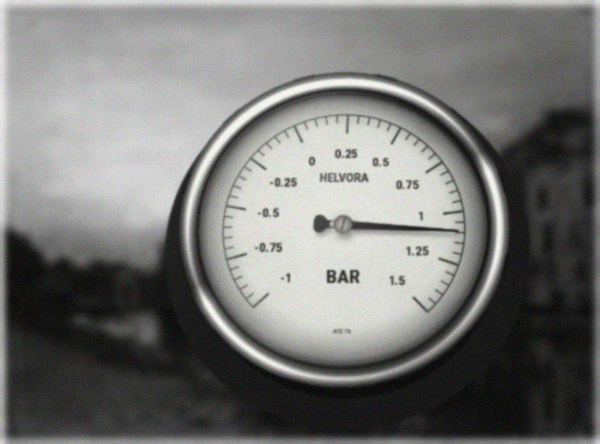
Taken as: value=1.1 unit=bar
